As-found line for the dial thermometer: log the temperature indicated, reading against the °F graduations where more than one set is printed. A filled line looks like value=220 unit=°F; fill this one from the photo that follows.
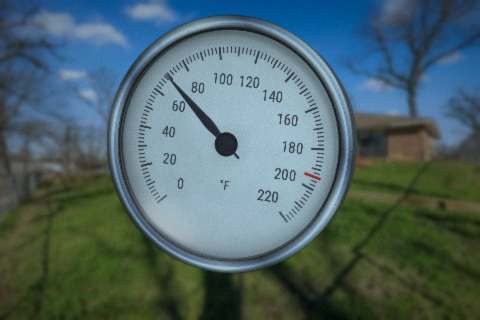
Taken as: value=70 unit=°F
